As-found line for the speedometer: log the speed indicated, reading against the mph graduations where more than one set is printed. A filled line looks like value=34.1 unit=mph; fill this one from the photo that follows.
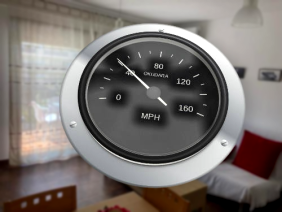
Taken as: value=40 unit=mph
